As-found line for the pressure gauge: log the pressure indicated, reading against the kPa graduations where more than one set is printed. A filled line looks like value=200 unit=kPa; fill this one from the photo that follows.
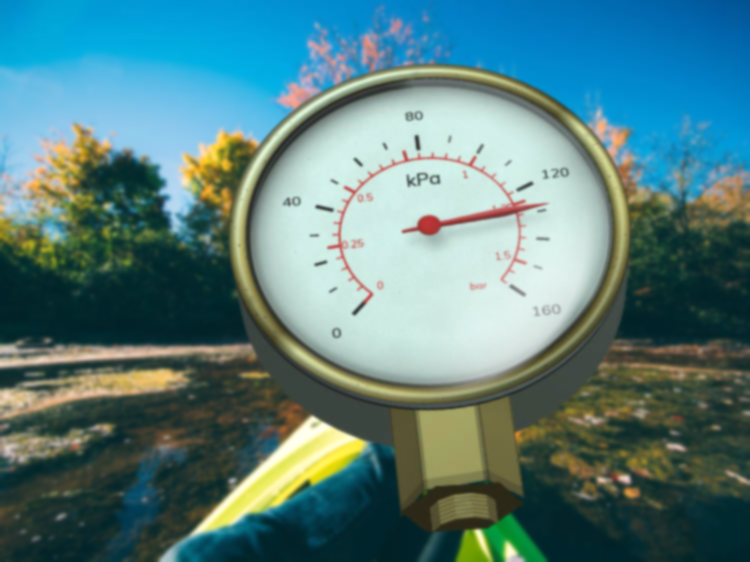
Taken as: value=130 unit=kPa
